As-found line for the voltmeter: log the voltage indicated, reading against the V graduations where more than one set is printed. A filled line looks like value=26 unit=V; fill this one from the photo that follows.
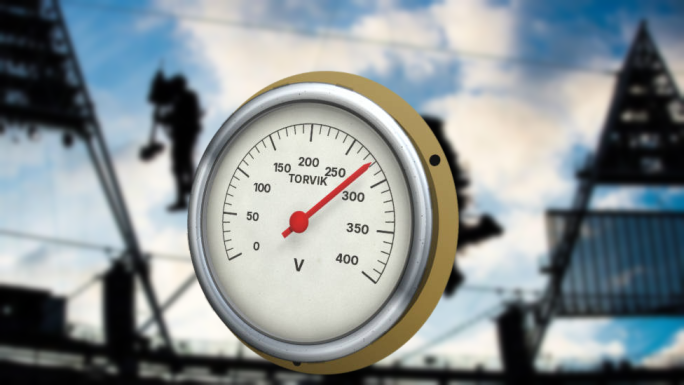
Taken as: value=280 unit=V
